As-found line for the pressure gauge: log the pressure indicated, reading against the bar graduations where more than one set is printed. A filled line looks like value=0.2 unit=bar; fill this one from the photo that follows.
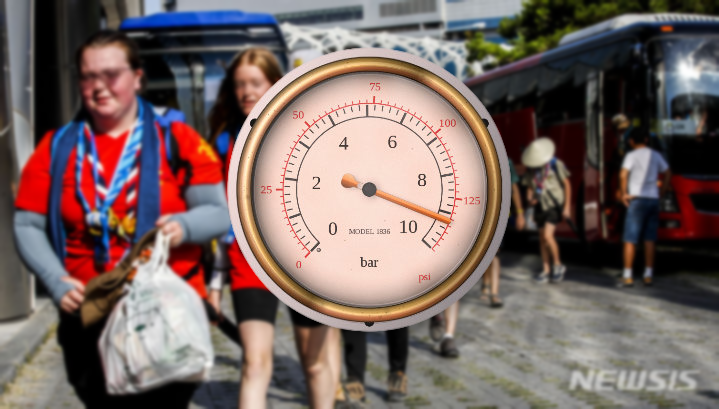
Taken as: value=9.2 unit=bar
